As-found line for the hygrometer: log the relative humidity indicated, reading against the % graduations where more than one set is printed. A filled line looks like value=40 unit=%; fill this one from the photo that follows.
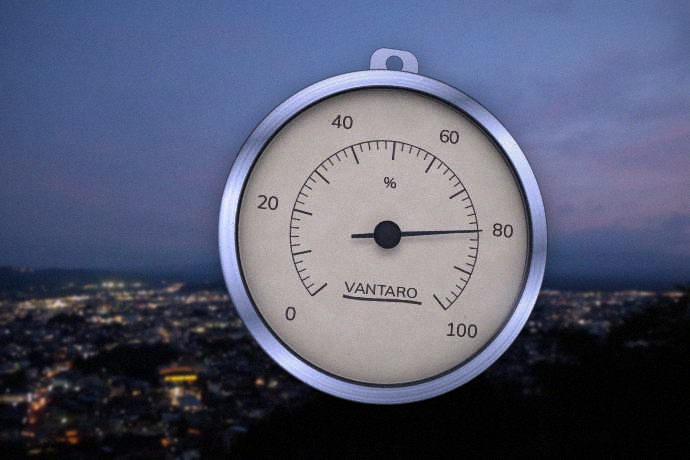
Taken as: value=80 unit=%
